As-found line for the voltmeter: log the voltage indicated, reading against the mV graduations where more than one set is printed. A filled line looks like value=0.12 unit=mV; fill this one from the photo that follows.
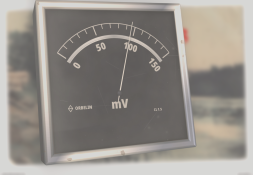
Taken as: value=95 unit=mV
